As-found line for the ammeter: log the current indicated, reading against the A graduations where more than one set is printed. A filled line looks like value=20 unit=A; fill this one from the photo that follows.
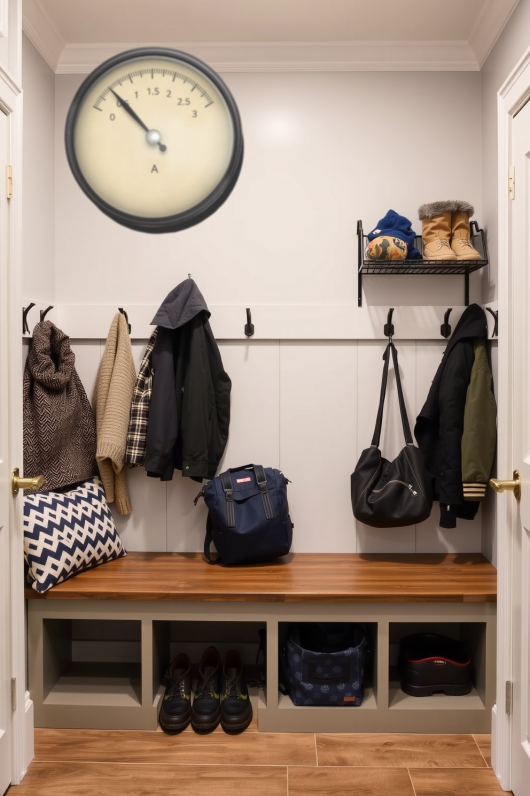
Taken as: value=0.5 unit=A
